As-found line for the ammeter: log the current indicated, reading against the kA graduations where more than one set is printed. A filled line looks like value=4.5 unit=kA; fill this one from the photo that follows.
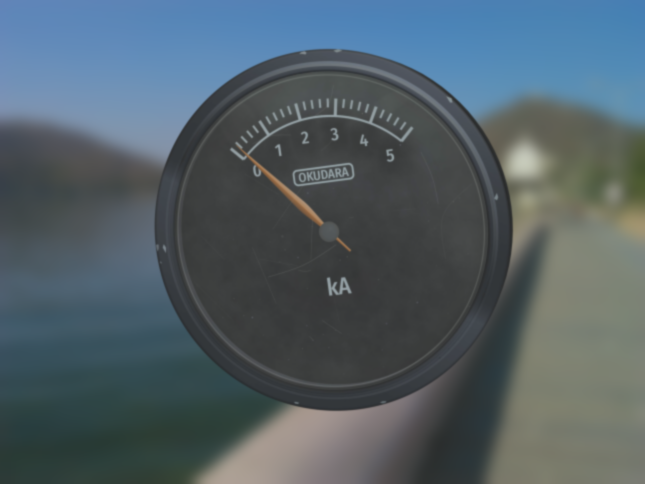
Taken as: value=0.2 unit=kA
